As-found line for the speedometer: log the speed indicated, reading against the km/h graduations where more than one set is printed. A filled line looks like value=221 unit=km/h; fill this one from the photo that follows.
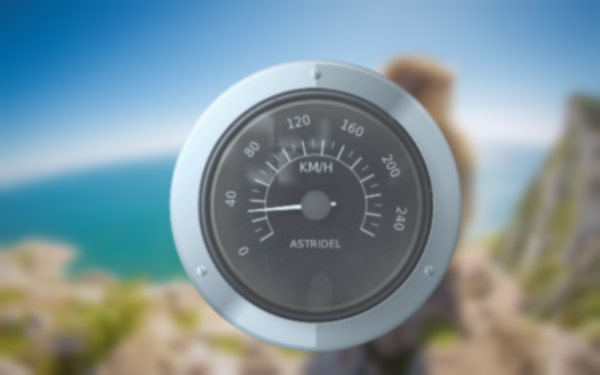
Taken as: value=30 unit=km/h
